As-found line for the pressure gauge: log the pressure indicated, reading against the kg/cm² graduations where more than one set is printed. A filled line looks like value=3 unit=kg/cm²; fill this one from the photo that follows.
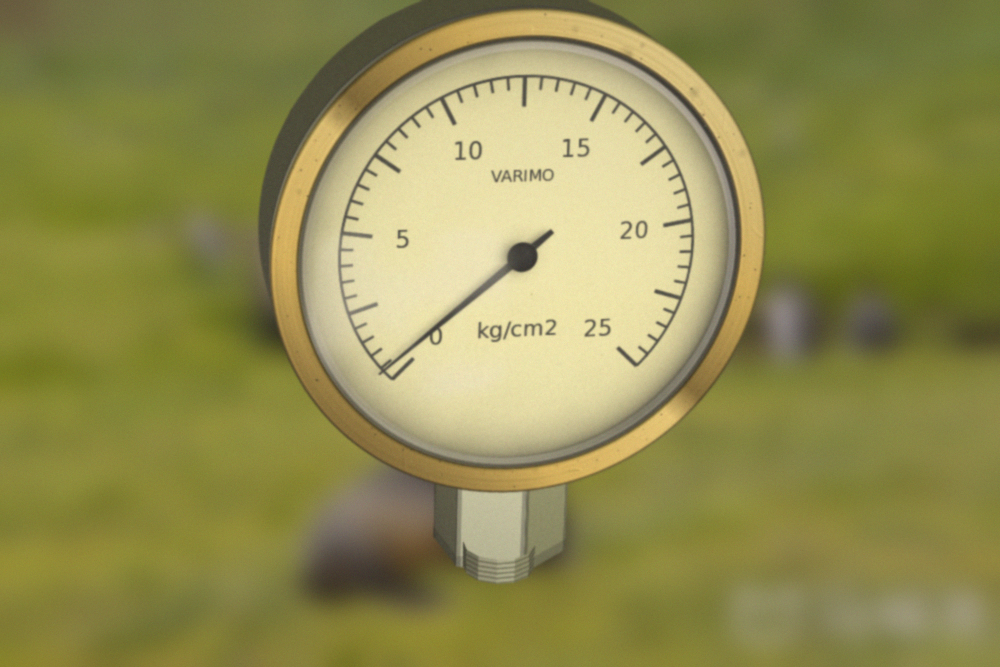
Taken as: value=0.5 unit=kg/cm²
